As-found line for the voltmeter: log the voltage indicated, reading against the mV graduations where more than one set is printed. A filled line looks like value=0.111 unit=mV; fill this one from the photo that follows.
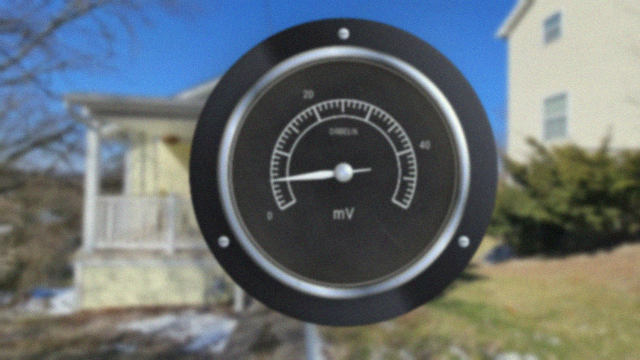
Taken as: value=5 unit=mV
